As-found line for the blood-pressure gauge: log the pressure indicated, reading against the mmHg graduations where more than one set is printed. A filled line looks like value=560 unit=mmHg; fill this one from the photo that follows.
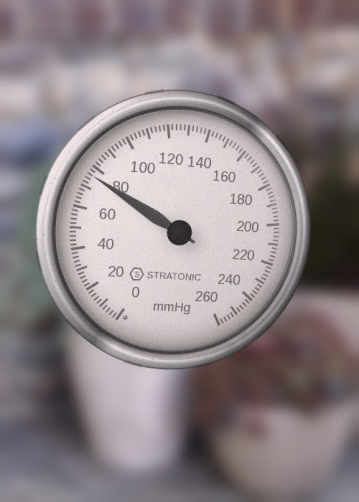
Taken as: value=76 unit=mmHg
